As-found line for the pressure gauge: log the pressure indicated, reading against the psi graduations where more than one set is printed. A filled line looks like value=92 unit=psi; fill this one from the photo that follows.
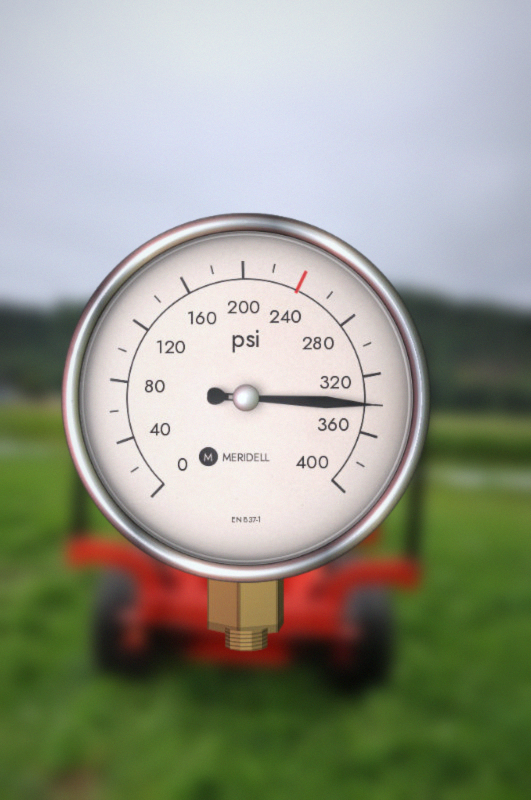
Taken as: value=340 unit=psi
